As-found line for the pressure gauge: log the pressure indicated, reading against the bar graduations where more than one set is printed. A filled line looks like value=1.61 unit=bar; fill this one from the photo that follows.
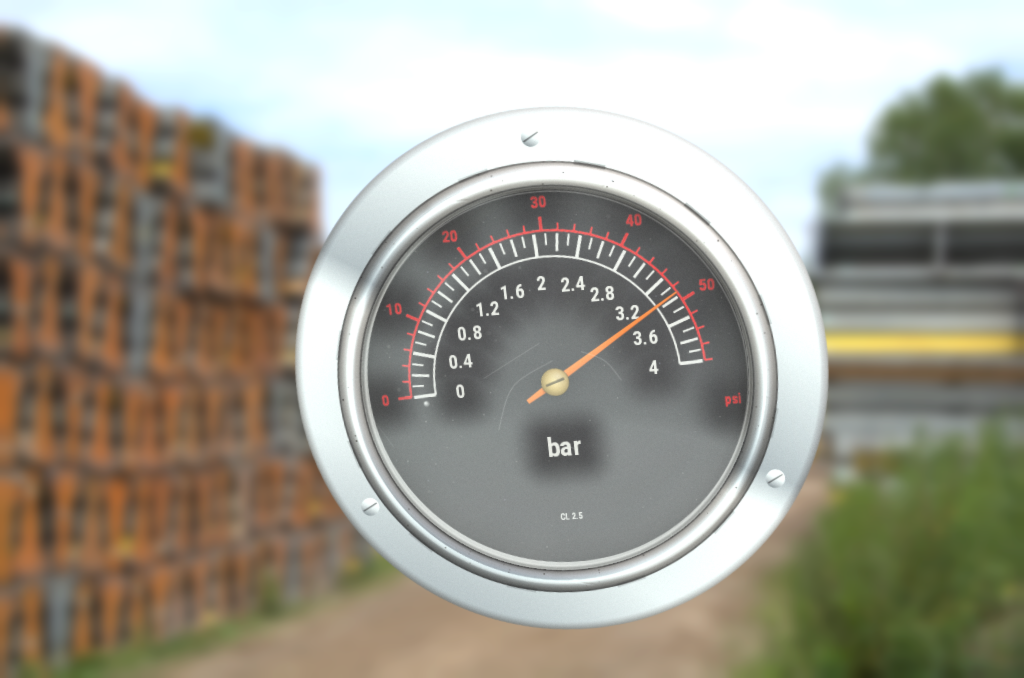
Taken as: value=3.35 unit=bar
